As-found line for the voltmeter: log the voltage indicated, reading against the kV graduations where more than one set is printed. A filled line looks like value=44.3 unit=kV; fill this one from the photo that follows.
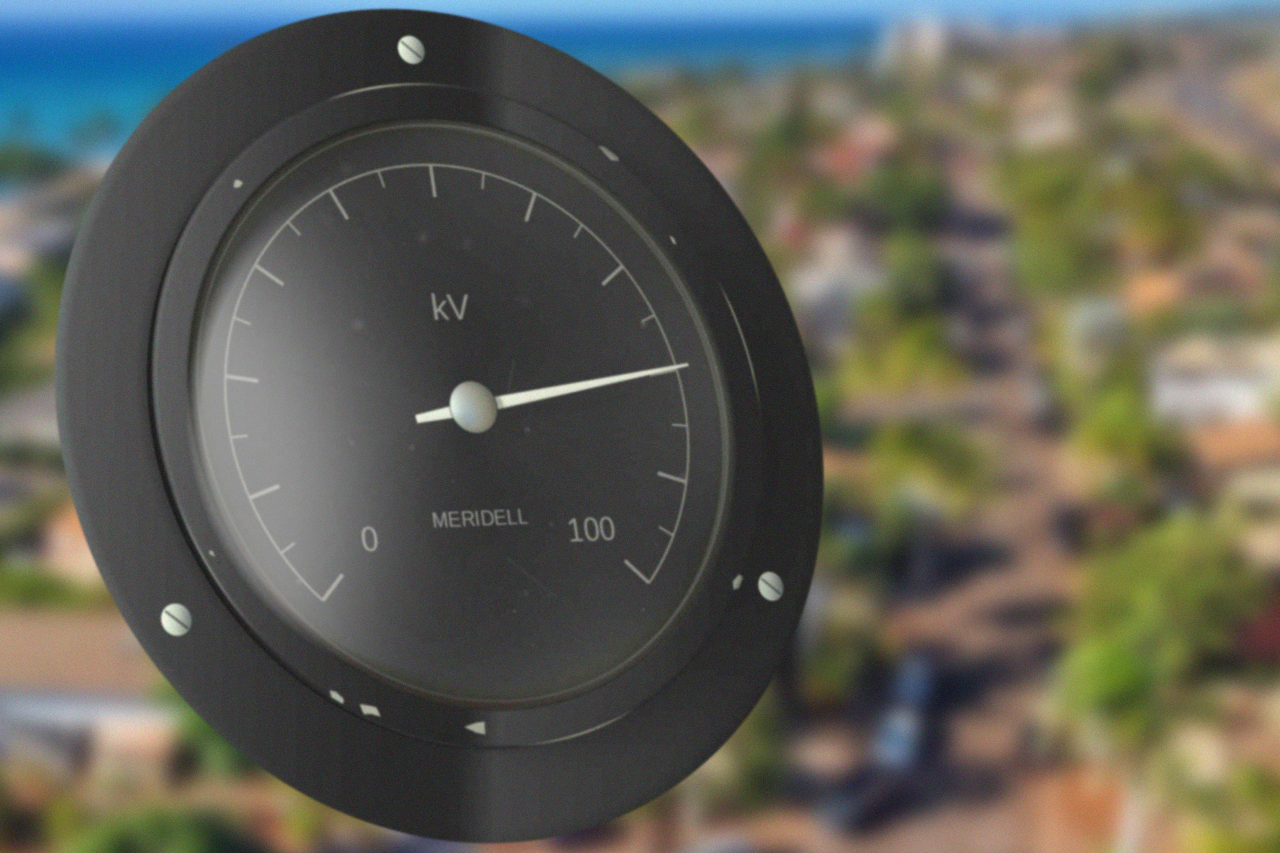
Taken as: value=80 unit=kV
